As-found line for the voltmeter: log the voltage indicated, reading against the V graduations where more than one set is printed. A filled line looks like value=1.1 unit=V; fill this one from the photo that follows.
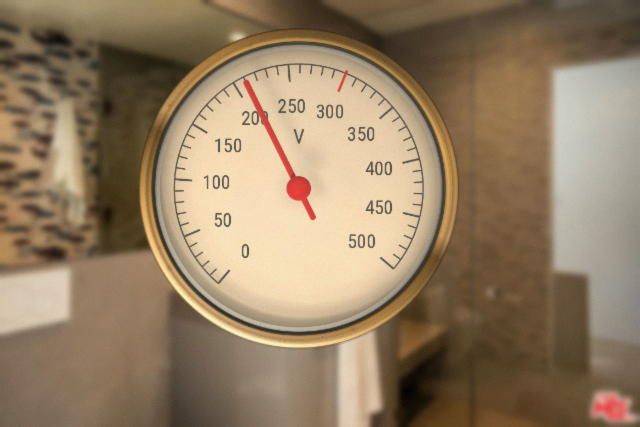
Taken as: value=210 unit=V
